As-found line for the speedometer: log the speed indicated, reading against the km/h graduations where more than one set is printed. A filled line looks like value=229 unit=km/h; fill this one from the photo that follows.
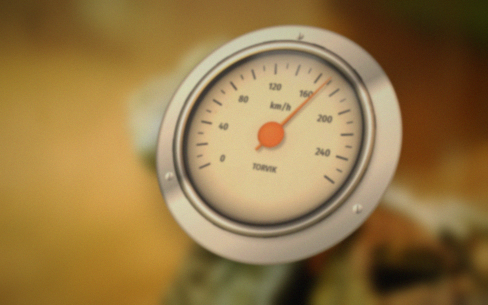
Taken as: value=170 unit=km/h
